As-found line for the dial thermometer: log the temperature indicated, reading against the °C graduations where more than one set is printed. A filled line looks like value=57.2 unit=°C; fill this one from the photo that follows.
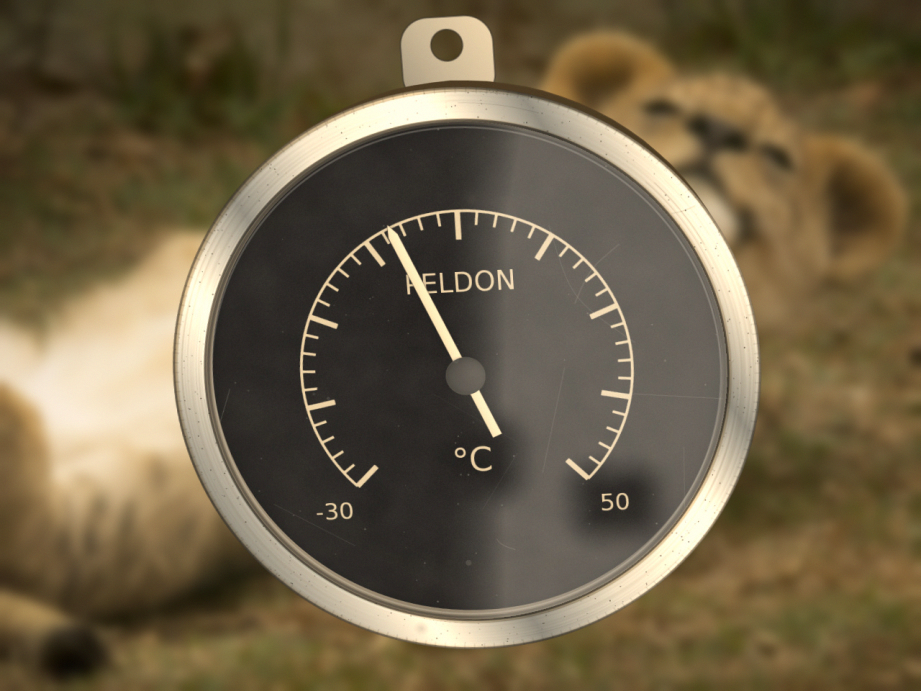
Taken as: value=3 unit=°C
